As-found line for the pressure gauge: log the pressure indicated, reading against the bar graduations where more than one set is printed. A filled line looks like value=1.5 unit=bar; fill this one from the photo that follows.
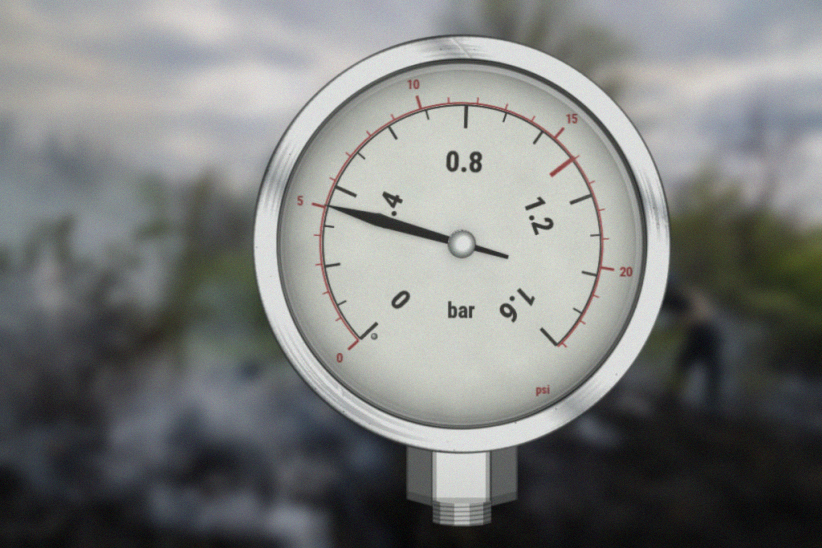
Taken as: value=0.35 unit=bar
